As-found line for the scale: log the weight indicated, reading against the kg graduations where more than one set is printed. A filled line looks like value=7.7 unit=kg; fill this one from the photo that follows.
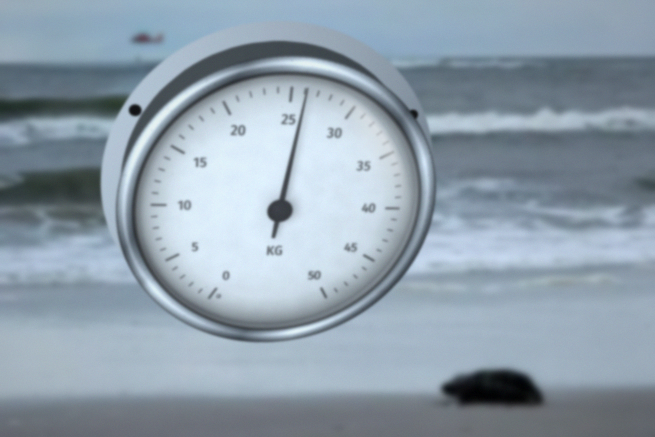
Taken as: value=26 unit=kg
